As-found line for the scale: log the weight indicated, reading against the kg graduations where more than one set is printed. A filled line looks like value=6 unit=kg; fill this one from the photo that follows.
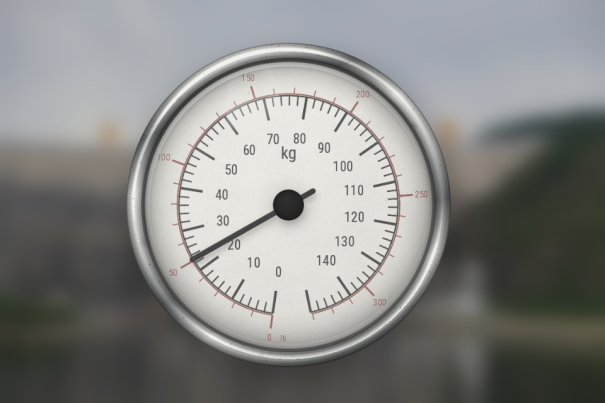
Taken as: value=23 unit=kg
